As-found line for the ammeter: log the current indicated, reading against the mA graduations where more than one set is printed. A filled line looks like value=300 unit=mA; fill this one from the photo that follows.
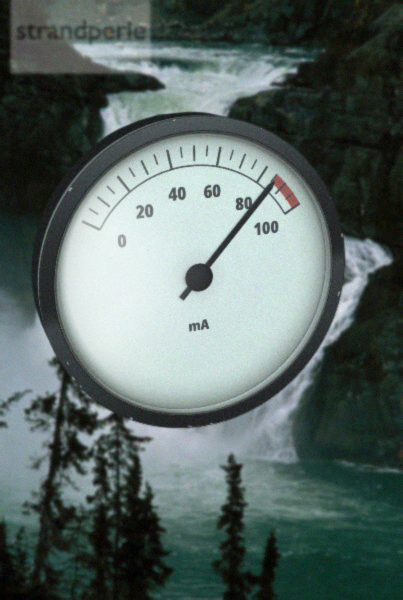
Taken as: value=85 unit=mA
